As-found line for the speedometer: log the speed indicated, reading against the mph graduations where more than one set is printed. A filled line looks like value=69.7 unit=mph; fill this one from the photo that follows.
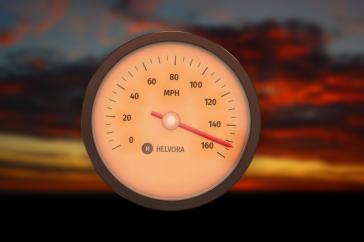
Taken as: value=152.5 unit=mph
